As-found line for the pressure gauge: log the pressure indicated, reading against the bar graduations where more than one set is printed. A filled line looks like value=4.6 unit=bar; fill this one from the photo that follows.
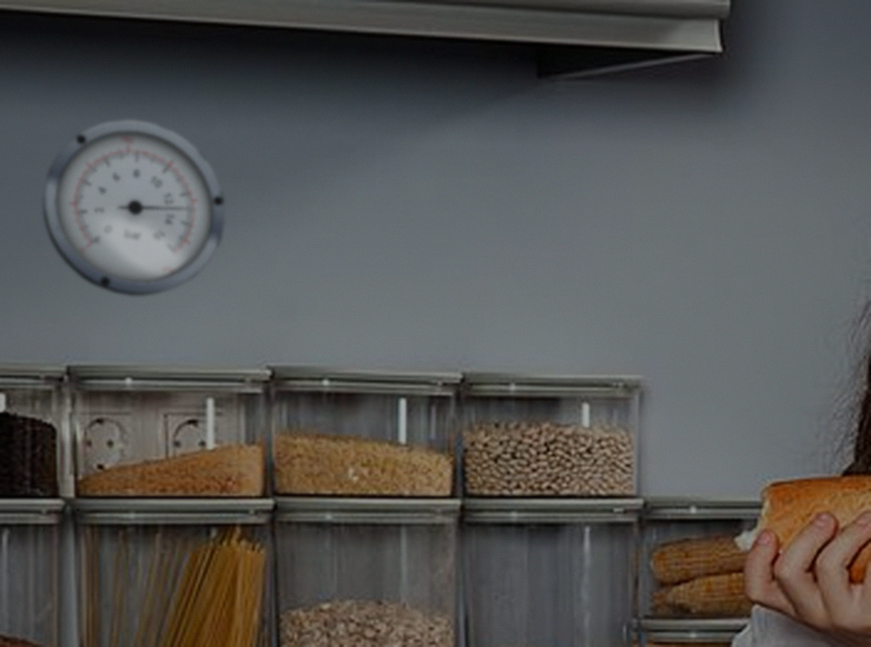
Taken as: value=13 unit=bar
